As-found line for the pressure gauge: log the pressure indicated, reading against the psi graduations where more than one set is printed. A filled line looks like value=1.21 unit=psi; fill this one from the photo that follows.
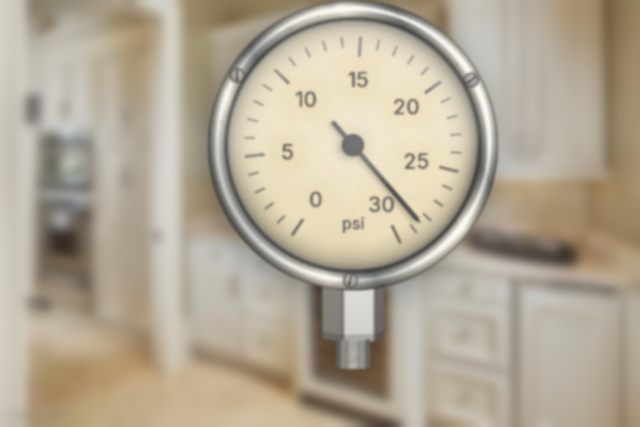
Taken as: value=28.5 unit=psi
